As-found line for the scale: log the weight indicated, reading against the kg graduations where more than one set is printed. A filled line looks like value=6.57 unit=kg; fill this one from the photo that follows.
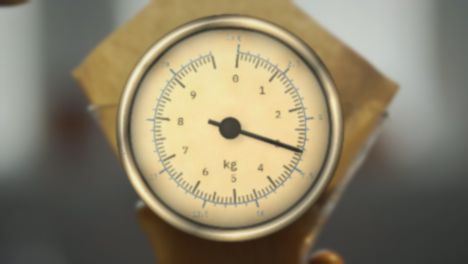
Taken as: value=3 unit=kg
